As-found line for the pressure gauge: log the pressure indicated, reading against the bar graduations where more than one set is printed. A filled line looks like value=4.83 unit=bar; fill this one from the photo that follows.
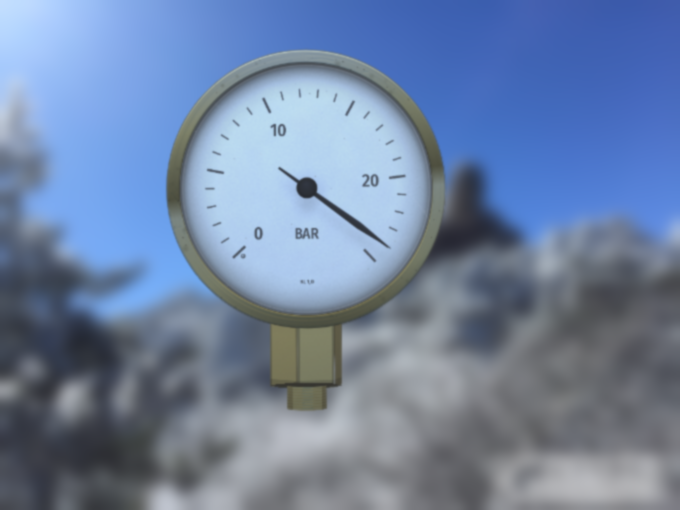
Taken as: value=24 unit=bar
